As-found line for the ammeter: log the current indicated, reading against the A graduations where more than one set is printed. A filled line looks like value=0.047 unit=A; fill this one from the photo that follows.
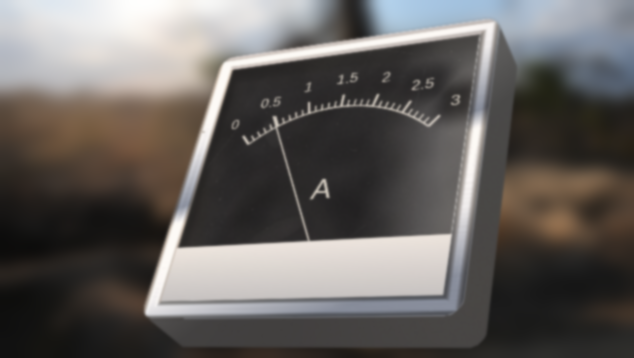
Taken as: value=0.5 unit=A
